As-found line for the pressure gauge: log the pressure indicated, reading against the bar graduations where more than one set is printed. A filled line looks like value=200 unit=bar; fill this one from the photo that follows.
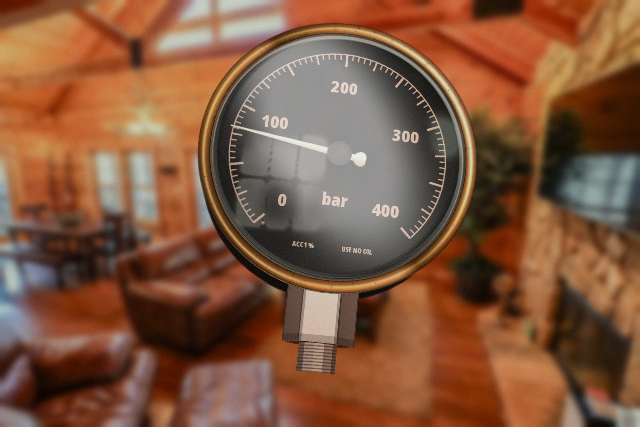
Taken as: value=80 unit=bar
